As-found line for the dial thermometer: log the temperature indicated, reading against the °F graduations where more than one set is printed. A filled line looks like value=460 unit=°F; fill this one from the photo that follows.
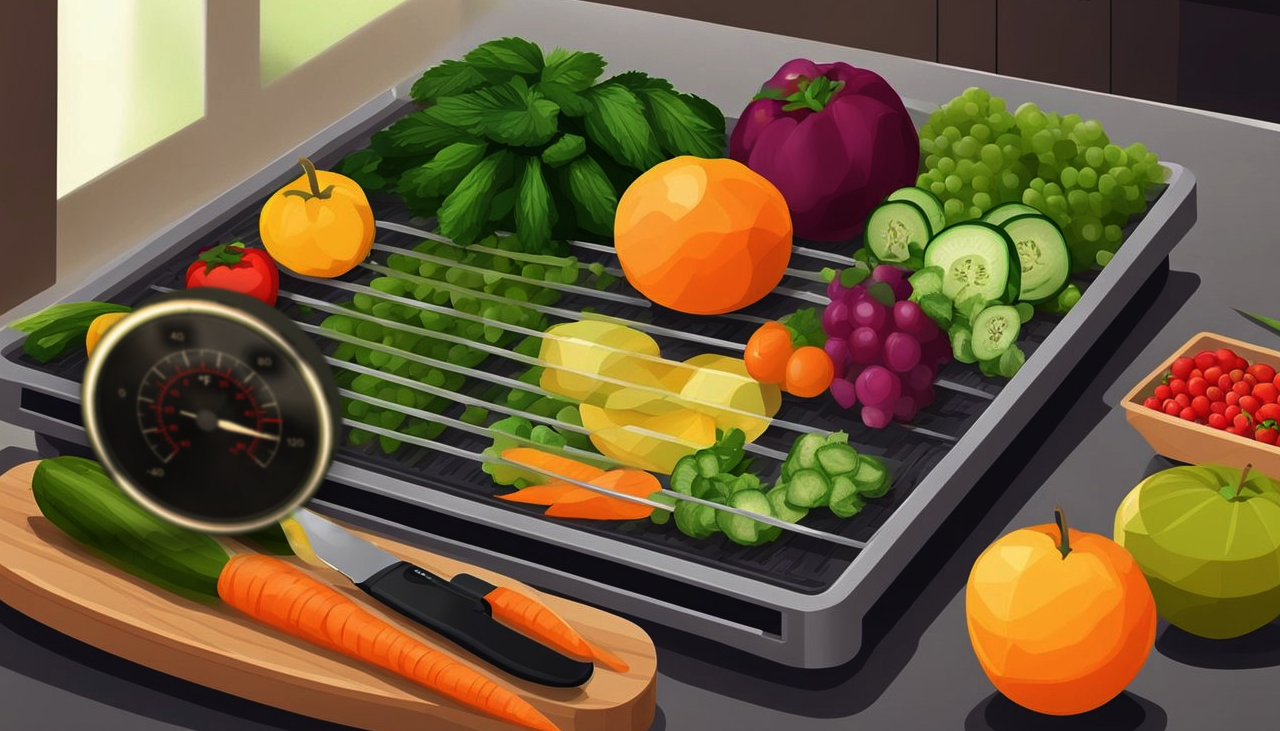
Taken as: value=120 unit=°F
